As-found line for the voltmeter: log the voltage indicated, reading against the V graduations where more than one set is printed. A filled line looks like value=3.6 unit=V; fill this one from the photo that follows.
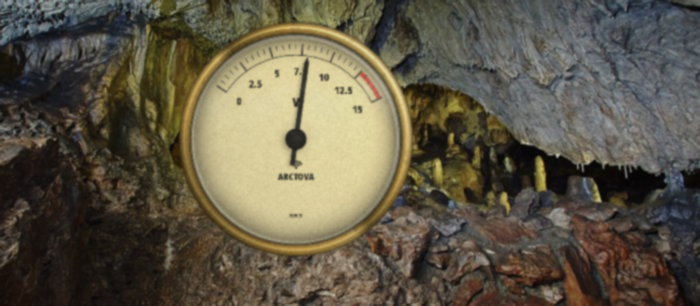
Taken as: value=8 unit=V
